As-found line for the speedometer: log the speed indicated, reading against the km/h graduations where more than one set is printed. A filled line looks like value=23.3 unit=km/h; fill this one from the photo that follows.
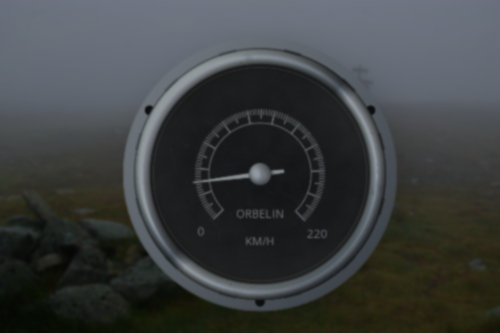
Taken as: value=30 unit=km/h
